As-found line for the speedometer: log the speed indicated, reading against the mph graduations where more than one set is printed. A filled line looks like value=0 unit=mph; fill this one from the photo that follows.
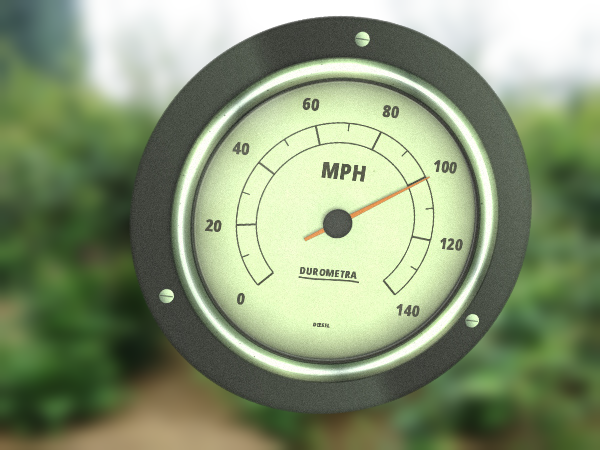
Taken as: value=100 unit=mph
